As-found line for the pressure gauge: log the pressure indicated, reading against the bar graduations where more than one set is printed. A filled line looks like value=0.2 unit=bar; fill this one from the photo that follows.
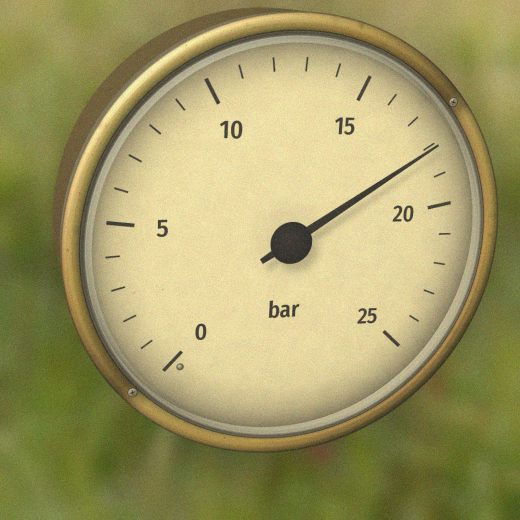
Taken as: value=18 unit=bar
